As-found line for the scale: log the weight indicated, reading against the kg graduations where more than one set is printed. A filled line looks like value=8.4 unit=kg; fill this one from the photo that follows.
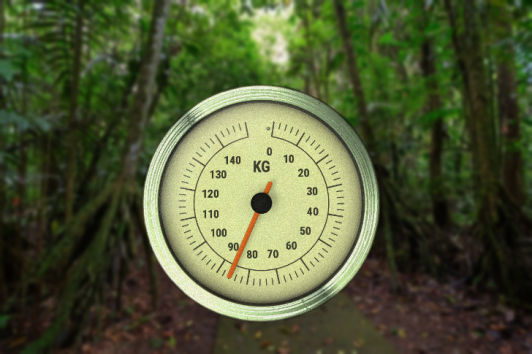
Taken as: value=86 unit=kg
